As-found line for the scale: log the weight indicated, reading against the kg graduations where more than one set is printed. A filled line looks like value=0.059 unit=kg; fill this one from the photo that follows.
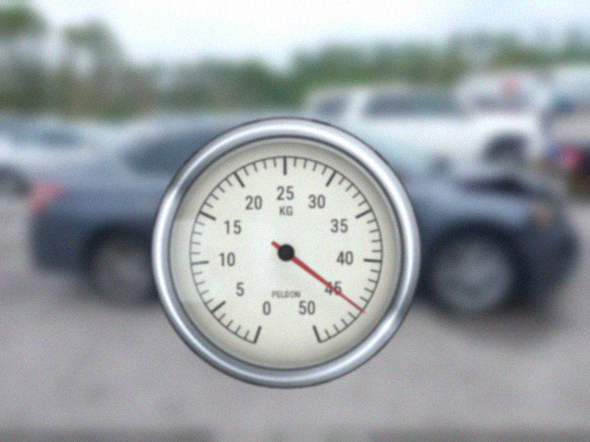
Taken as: value=45 unit=kg
